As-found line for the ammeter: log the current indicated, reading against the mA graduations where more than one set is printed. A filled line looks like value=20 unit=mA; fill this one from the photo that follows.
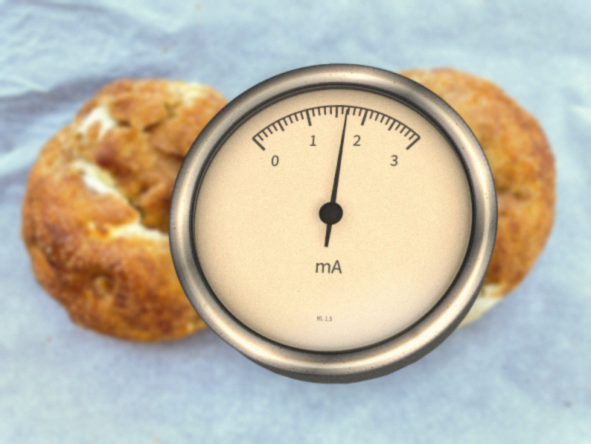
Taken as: value=1.7 unit=mA
